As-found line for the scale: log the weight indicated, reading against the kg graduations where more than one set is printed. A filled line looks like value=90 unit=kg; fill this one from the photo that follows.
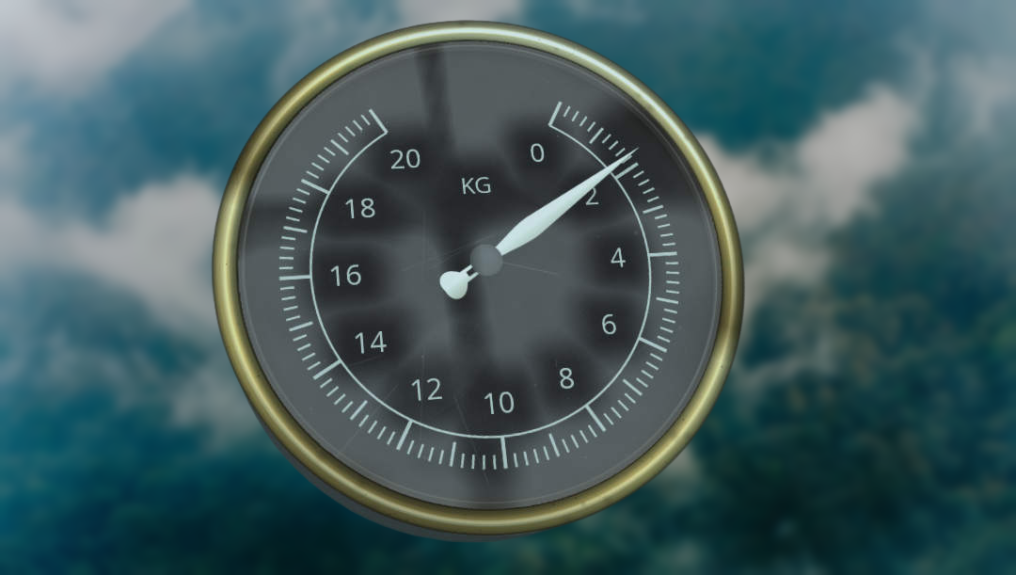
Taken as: value=1.8 unit=kg
